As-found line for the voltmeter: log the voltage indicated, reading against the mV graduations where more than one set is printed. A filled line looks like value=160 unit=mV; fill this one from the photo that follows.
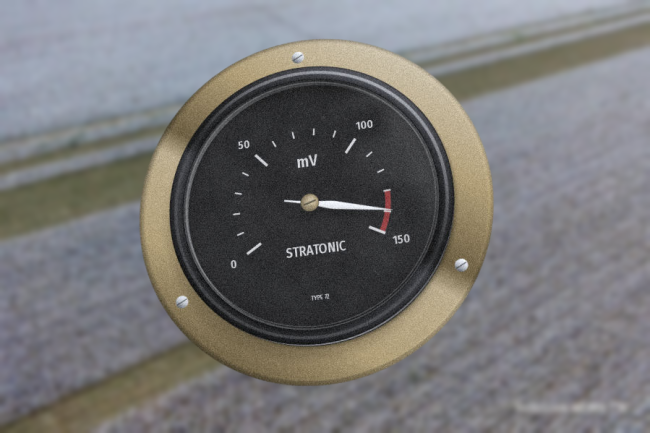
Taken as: value=140 unit=mV
